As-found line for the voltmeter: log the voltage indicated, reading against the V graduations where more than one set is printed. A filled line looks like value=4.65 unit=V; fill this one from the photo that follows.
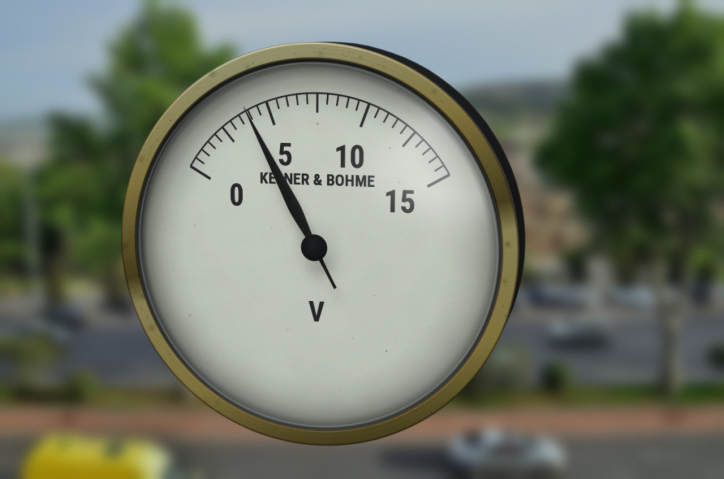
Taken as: value=4 unit=V
